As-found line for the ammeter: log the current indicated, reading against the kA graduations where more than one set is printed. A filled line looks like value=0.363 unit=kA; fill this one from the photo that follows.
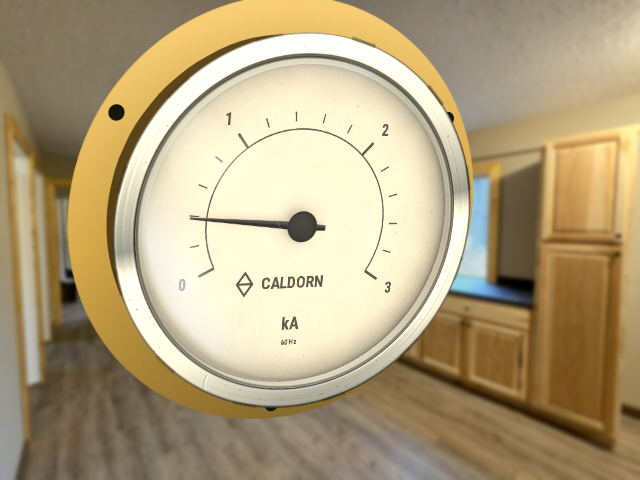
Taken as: value=0.4 unit=kA
